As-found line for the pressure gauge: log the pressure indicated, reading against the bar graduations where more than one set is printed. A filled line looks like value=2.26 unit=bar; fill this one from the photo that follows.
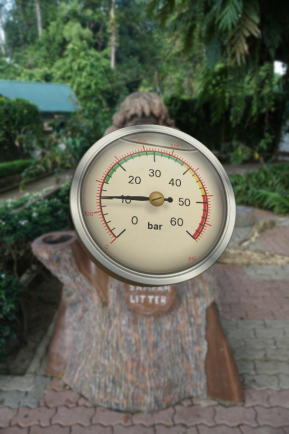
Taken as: value=10 unit=bar
